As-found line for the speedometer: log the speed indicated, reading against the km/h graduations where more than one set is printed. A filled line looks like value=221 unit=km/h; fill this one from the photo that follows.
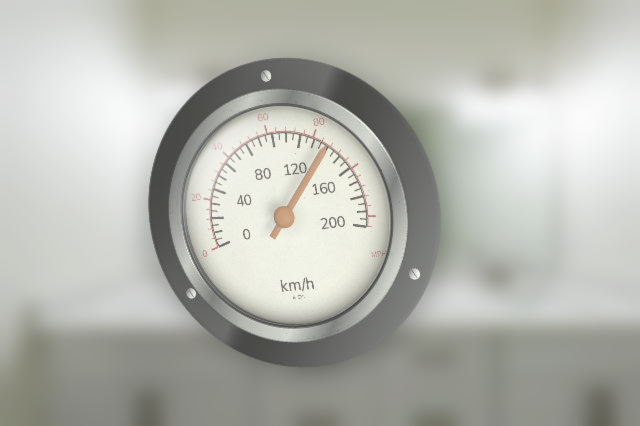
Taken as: value=140 unit=km/h
